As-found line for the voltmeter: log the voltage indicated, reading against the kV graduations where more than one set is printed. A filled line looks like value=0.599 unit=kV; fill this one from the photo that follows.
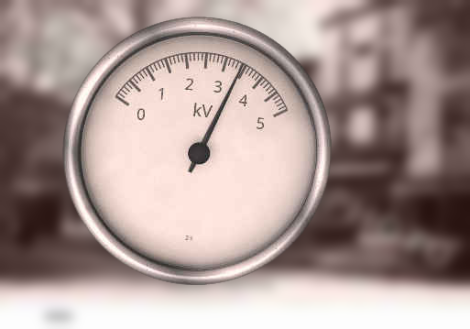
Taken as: value=3.4 unit=kV
